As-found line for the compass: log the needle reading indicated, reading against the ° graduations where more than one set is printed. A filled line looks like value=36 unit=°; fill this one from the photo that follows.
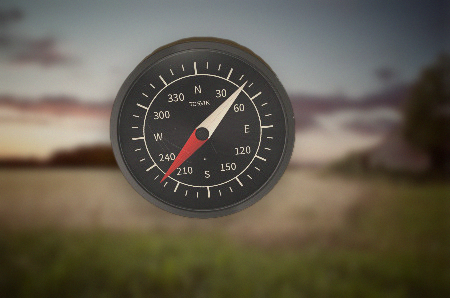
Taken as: value=225 unit=°
